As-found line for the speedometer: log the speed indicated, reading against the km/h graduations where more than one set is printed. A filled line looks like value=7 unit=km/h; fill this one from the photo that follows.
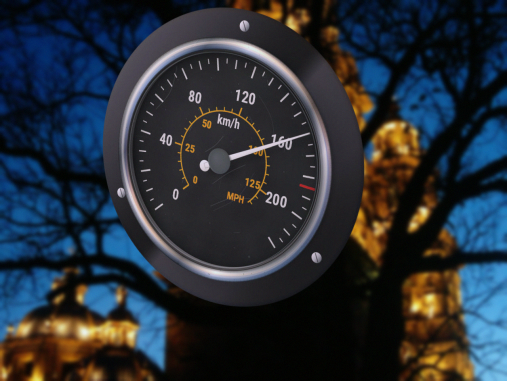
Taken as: value=160 unit=km/h
